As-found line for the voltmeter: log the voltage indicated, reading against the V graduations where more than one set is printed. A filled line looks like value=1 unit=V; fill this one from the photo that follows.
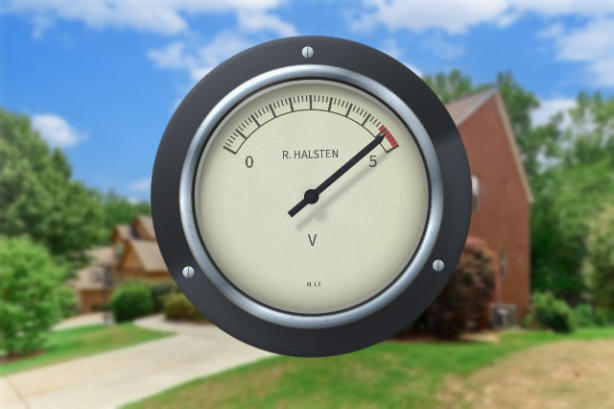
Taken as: value=4.6 unit=V
